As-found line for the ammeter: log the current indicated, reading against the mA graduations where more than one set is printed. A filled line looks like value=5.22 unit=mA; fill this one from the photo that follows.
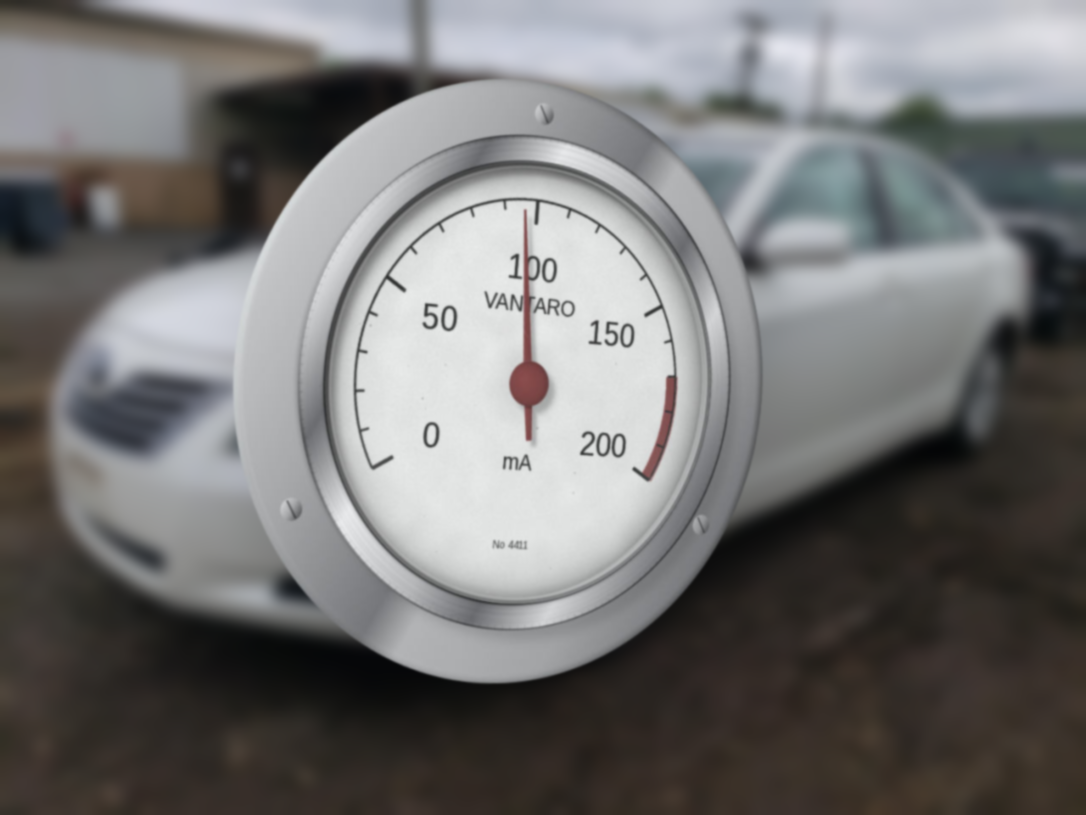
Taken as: value=95 unit=mA
